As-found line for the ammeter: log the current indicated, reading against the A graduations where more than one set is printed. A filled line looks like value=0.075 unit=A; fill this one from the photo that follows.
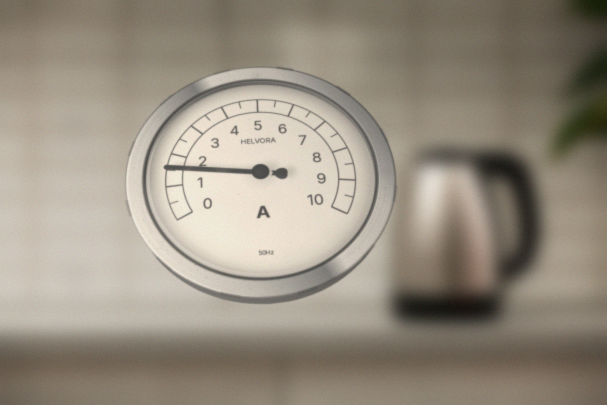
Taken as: value=1.5 unit=A
